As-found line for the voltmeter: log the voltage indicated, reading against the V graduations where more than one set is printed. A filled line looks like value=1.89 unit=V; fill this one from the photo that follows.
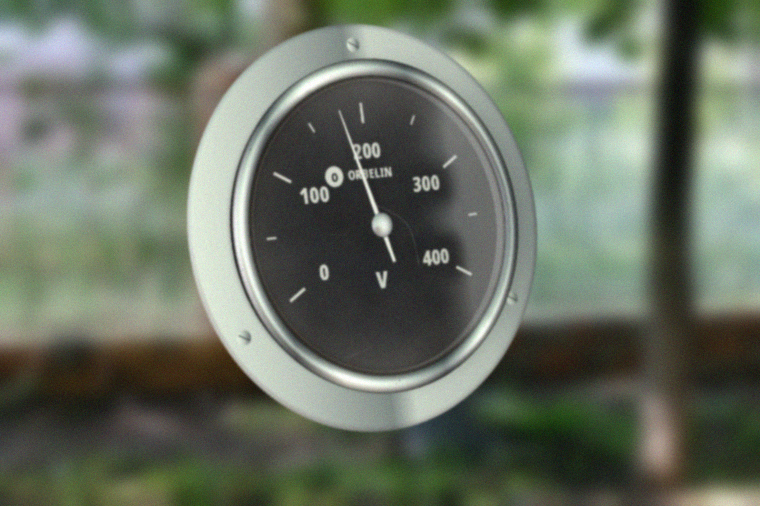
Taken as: value=175 unit=V
